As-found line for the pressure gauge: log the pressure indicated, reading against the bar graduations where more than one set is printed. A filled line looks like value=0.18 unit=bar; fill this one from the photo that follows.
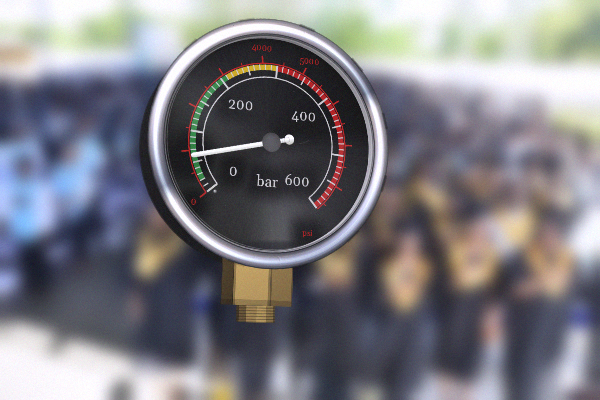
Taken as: value=60 unit=bar
